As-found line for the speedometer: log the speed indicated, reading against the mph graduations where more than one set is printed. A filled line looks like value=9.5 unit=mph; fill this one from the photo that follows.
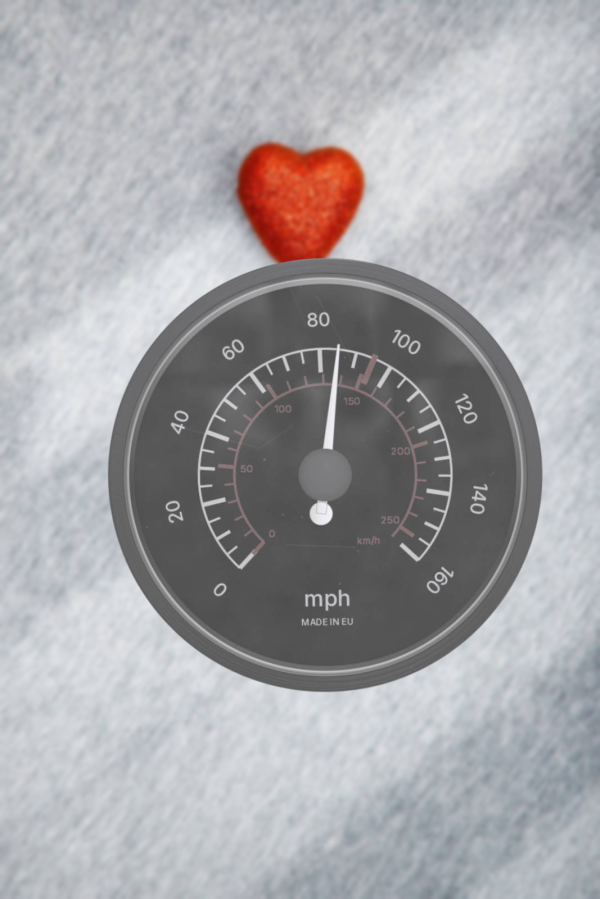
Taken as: value=85 unit=mph
